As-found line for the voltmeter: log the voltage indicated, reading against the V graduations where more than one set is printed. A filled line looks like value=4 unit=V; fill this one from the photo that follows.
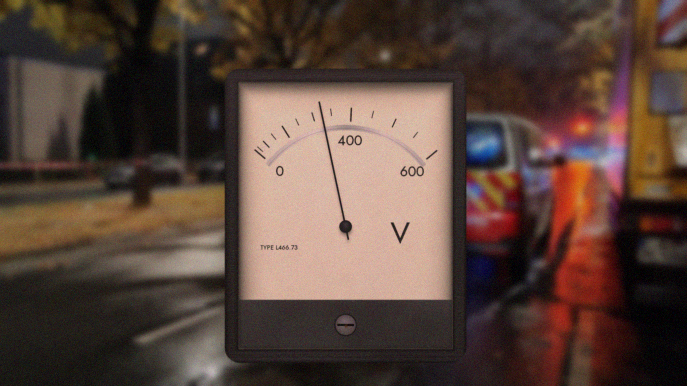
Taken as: value=325 unit=V
